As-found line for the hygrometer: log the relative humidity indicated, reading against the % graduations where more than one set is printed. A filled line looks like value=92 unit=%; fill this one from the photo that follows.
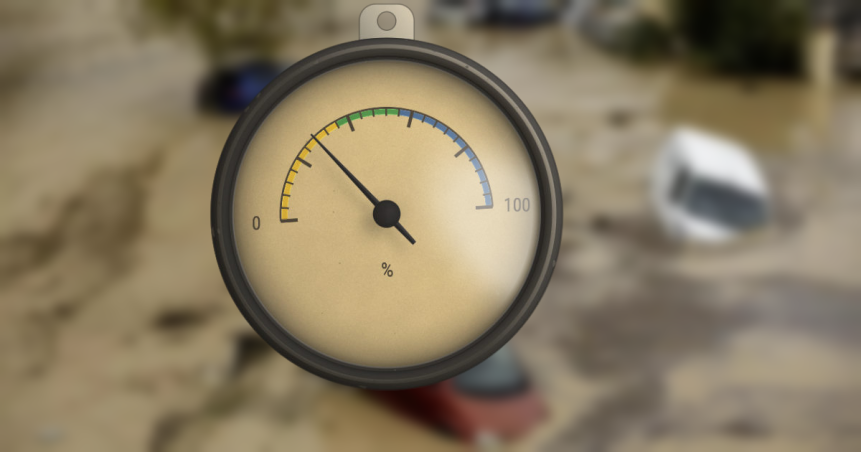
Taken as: value=28 unit=%
